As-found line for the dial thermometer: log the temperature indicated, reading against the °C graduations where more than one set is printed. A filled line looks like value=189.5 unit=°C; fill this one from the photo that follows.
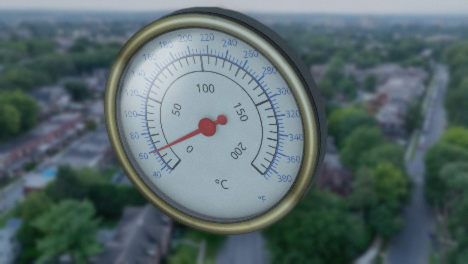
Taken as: value=15 unit=°C
